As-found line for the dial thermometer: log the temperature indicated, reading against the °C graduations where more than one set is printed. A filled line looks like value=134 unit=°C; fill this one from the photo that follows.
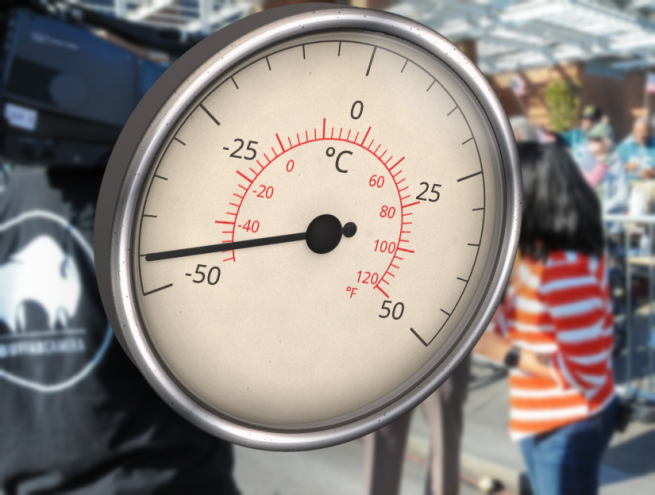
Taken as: value=-45 unit=°C
